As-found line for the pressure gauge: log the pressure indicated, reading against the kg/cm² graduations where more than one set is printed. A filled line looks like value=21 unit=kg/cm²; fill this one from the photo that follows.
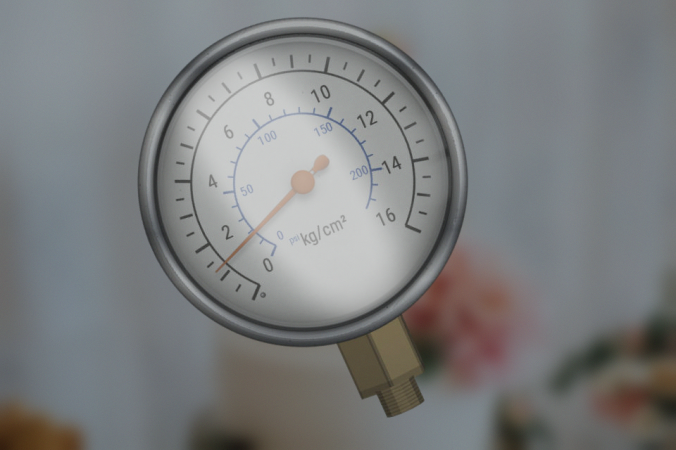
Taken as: value=1.25 unit=kg/cm²
